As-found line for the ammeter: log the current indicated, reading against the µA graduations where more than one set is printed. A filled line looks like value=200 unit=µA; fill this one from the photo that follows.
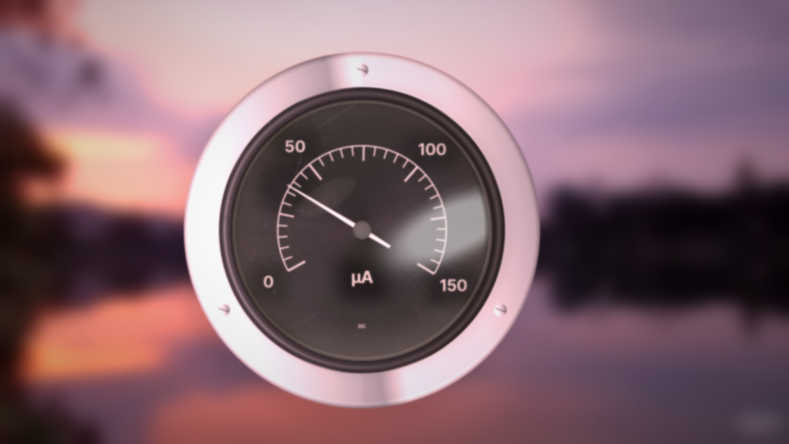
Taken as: value=37.5 unit=µA
